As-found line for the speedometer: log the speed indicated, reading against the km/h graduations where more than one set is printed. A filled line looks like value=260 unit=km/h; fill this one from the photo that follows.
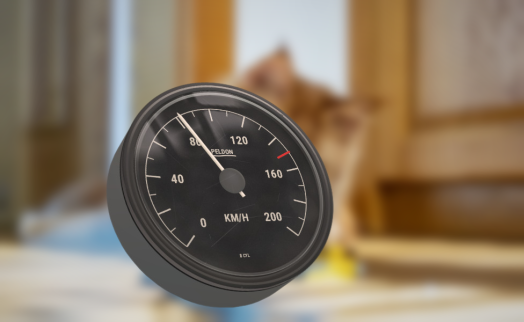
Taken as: value=80 unit=km/h
